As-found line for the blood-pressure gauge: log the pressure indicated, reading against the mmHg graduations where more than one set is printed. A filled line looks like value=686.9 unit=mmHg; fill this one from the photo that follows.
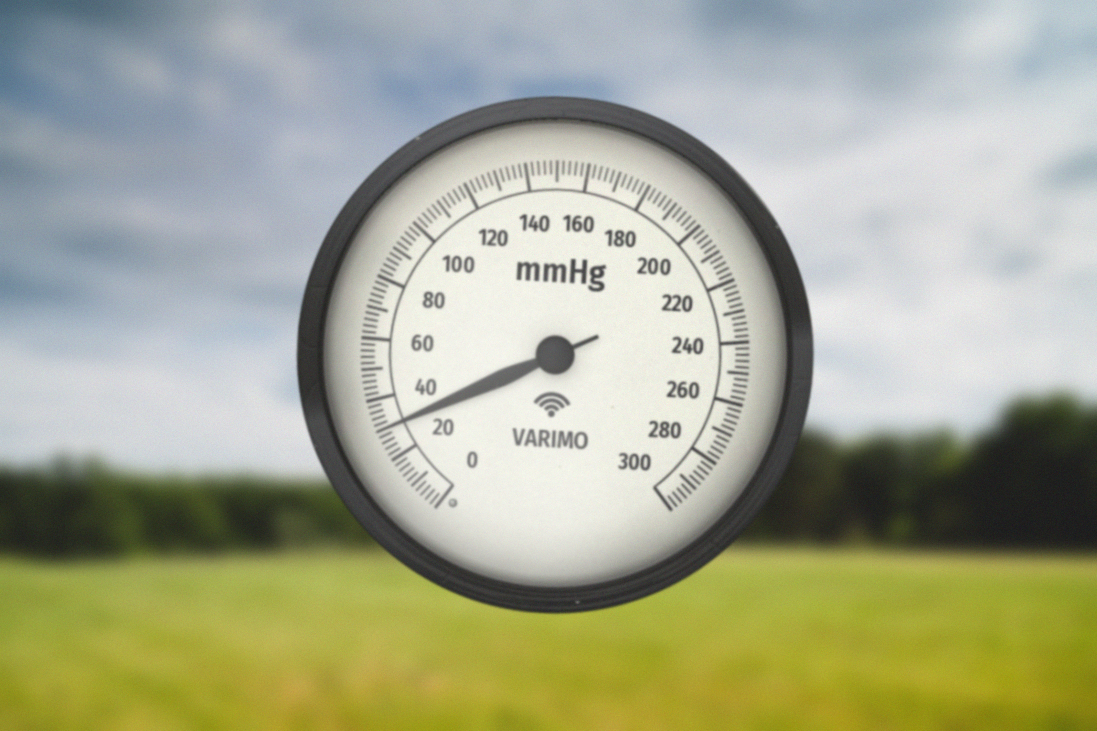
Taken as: value=30 unit=mmHg
